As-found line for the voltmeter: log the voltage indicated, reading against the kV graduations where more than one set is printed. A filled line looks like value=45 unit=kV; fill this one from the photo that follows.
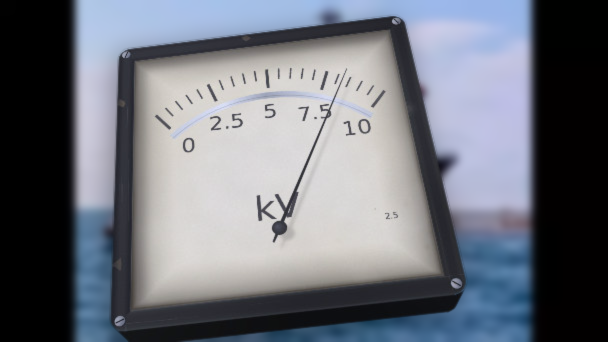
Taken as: value=8.25 unit=kV
